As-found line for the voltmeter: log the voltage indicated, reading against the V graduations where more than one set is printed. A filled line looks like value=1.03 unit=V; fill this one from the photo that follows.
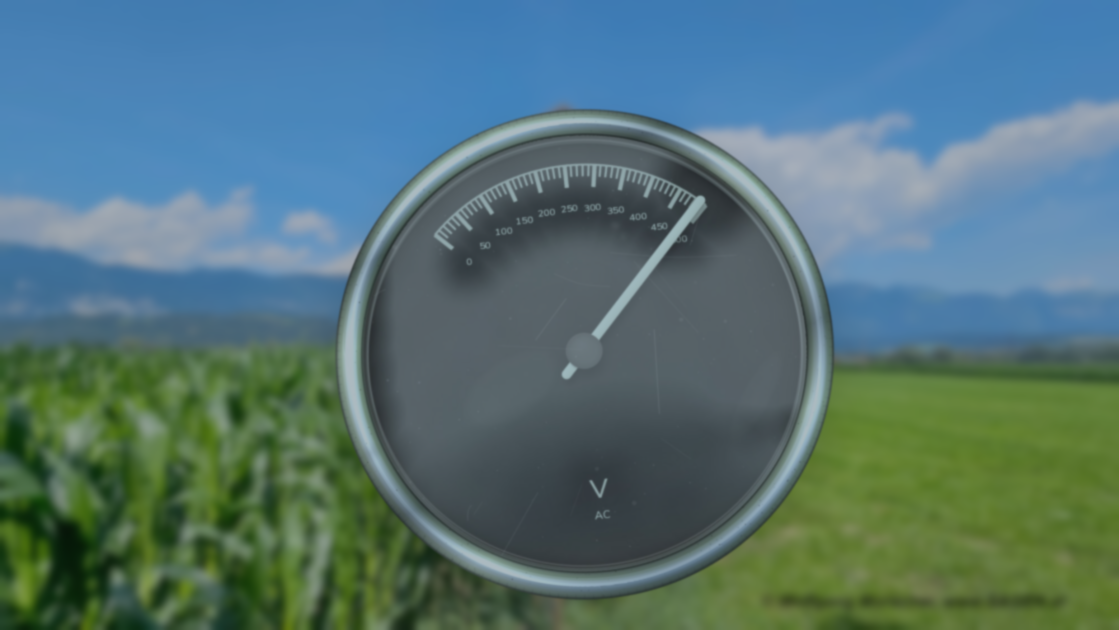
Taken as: value=490 unit=V
